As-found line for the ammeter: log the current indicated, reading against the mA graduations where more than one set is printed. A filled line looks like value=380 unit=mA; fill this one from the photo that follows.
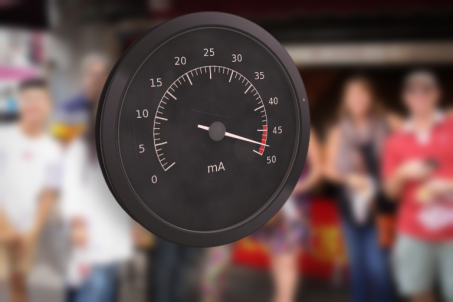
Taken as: value=48 unit=mA
